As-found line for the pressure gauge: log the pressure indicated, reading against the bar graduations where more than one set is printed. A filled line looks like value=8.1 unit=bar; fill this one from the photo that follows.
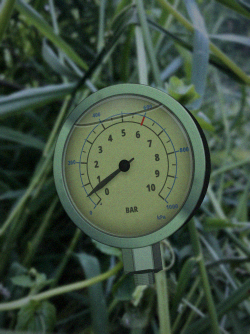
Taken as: value=0.5 unit=bar
